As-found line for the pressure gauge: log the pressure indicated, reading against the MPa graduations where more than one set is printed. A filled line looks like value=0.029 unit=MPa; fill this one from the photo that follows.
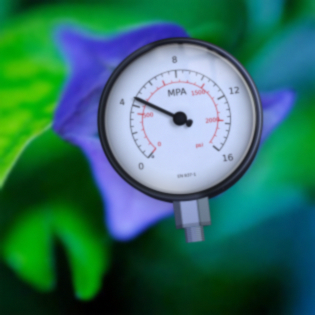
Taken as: value=4.5 unit=MPa
